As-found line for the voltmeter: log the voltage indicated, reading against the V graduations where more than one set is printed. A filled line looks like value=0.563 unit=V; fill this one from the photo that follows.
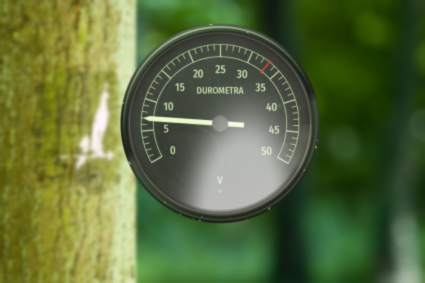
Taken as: value=7 unit=V
